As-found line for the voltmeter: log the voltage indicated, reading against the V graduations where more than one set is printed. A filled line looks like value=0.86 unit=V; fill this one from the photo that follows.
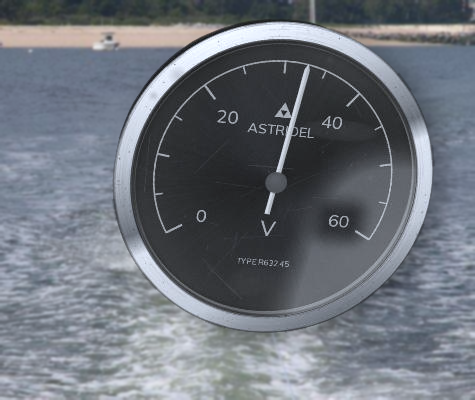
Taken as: value=32.5 unit=V
